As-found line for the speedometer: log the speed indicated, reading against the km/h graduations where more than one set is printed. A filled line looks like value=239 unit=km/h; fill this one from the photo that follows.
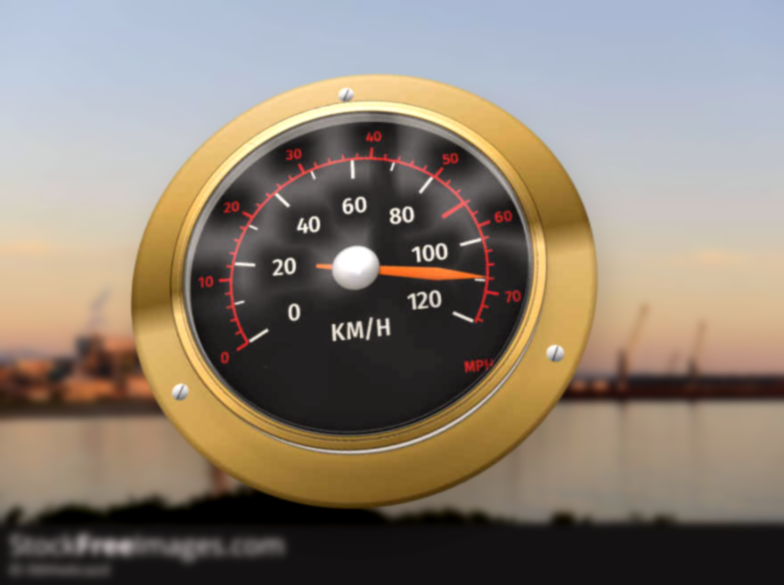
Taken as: value=110 unit=km/h
